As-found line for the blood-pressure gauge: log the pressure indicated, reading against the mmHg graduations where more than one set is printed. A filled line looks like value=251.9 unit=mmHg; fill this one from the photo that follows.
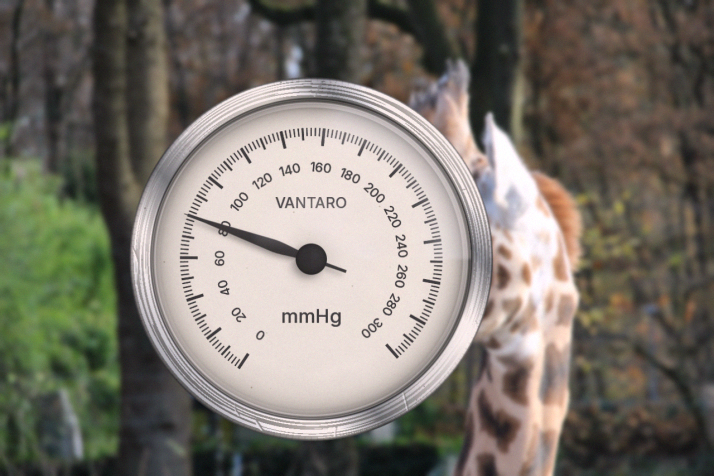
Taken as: value=80 unit=mmHg
